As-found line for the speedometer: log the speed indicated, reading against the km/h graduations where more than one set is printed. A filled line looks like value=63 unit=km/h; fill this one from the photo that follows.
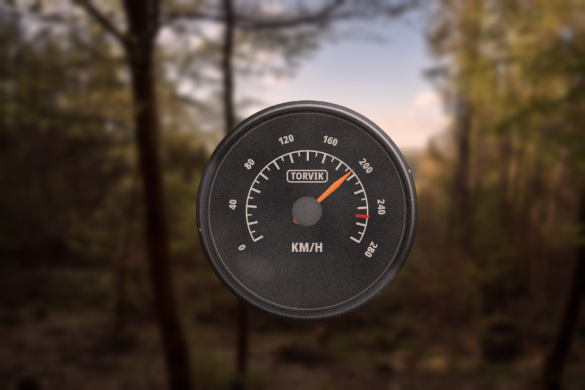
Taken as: value=195 unit=km/h
